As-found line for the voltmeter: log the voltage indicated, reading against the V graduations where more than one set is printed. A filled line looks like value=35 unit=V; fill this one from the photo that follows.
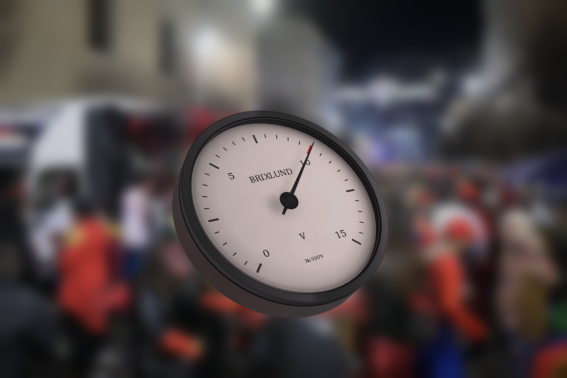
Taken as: value=10 unit=V
